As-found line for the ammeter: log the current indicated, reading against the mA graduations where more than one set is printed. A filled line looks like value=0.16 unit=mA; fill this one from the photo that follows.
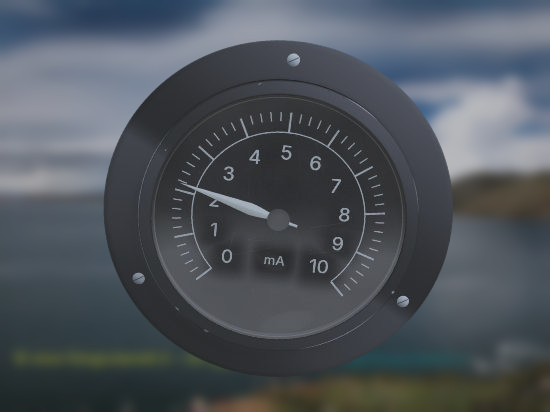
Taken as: value=2.2 unit=mA
